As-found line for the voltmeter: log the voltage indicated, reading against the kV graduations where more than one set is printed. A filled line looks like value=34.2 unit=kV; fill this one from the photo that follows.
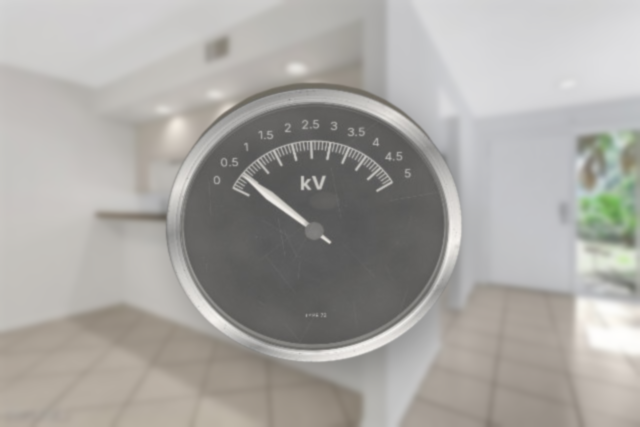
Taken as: value=0.5 unit=kV
